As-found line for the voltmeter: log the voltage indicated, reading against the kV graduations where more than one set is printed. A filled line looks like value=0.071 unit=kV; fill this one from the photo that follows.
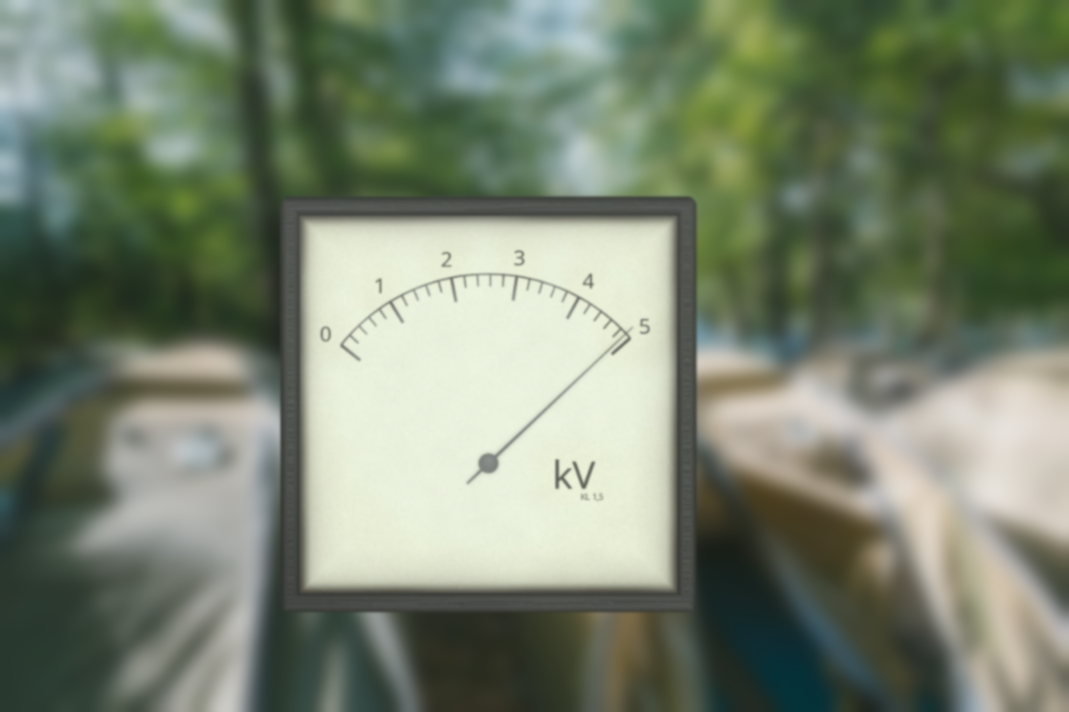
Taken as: value=4.9 unit=kV
